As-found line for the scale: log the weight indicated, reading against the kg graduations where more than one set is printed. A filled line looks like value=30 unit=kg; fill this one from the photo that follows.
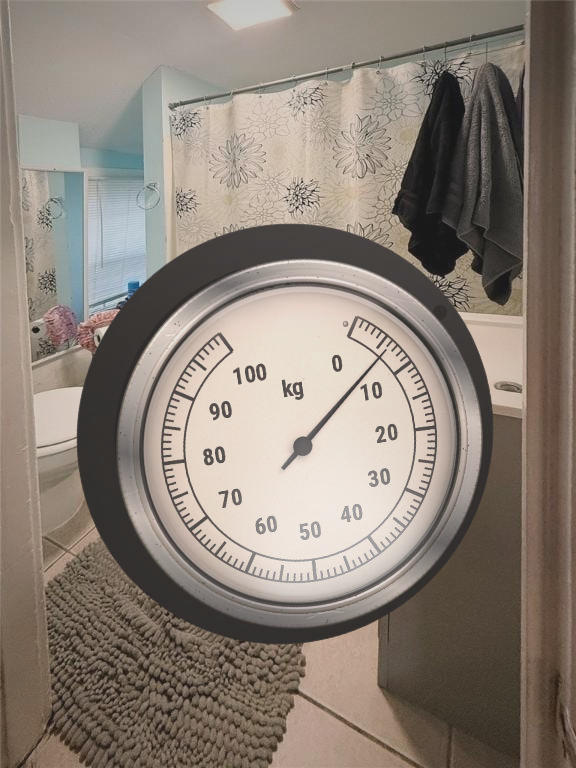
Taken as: value=6 unit=kg
